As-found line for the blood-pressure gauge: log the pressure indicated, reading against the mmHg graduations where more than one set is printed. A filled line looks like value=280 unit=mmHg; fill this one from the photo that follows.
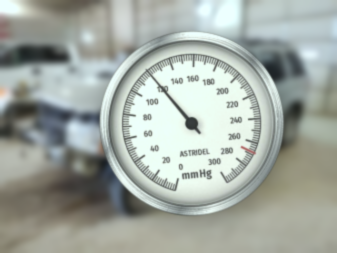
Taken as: value=120 unit=mmHg
